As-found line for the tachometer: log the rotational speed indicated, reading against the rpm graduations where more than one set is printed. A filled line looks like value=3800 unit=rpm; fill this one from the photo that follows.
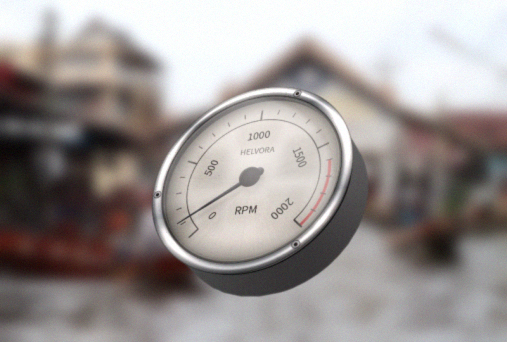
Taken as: value=100 unit=rpm
